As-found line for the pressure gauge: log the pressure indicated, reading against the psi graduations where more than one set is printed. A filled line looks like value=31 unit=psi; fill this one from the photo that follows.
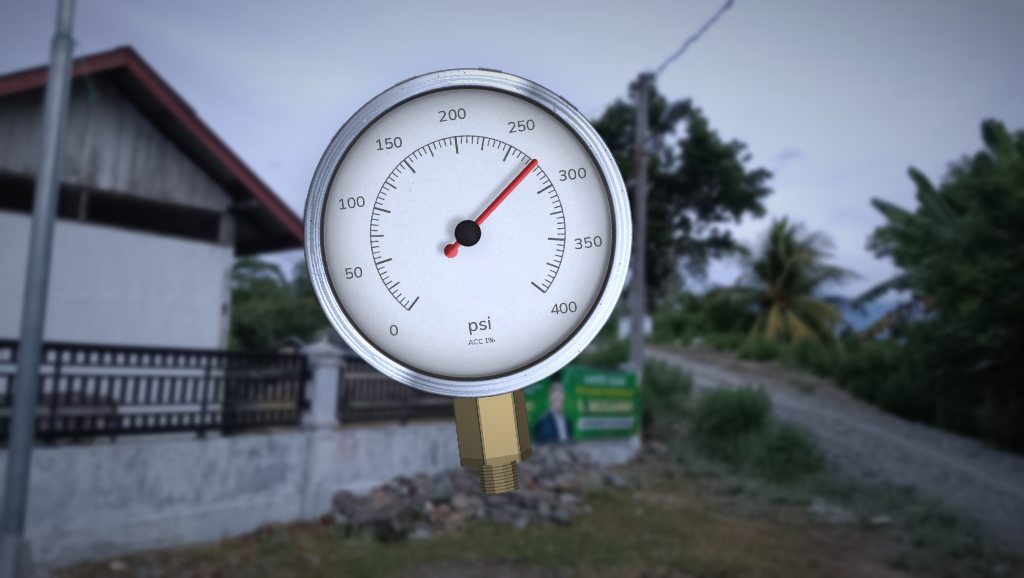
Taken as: value=275 unit=psi
